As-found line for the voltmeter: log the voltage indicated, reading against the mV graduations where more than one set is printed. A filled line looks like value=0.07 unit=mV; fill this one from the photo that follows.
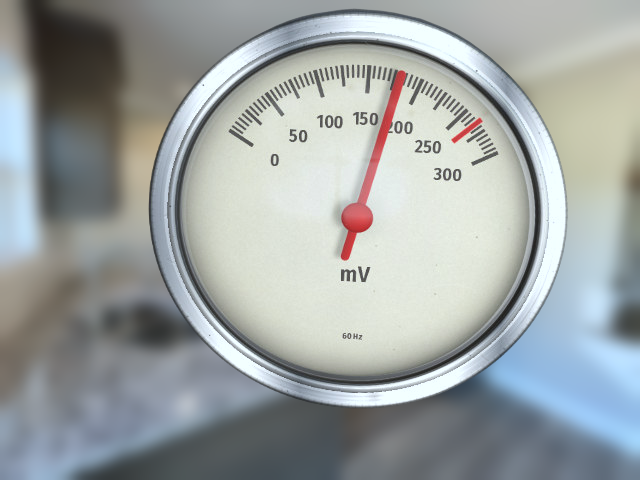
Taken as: value=180 unit=mV
